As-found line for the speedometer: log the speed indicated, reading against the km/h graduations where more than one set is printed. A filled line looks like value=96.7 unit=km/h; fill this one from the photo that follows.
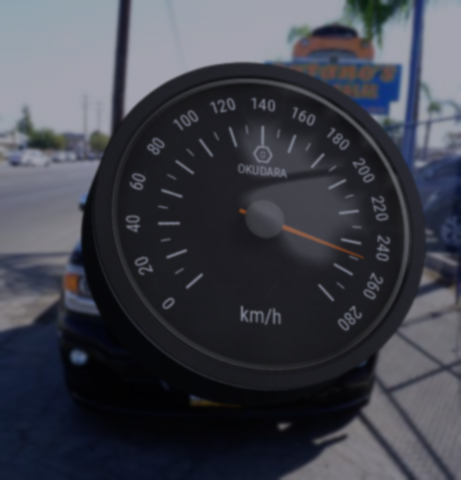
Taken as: value=250 unit=km/h
